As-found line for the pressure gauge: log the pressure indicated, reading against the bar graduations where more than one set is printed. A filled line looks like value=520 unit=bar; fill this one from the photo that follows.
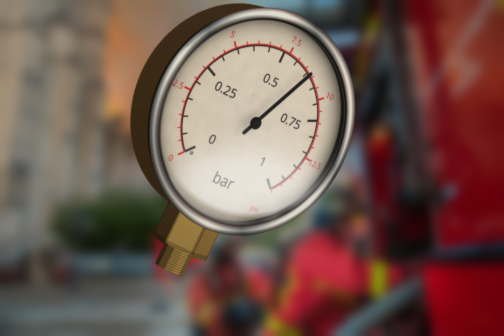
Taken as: value=0.6 unit=bar
